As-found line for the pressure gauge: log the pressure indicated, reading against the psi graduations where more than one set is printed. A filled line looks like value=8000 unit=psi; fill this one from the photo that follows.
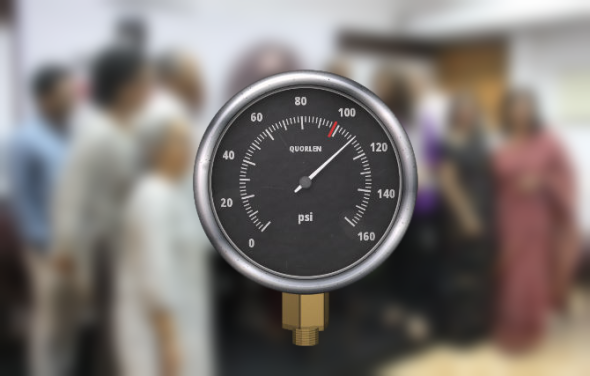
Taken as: value=110 unit=psi
